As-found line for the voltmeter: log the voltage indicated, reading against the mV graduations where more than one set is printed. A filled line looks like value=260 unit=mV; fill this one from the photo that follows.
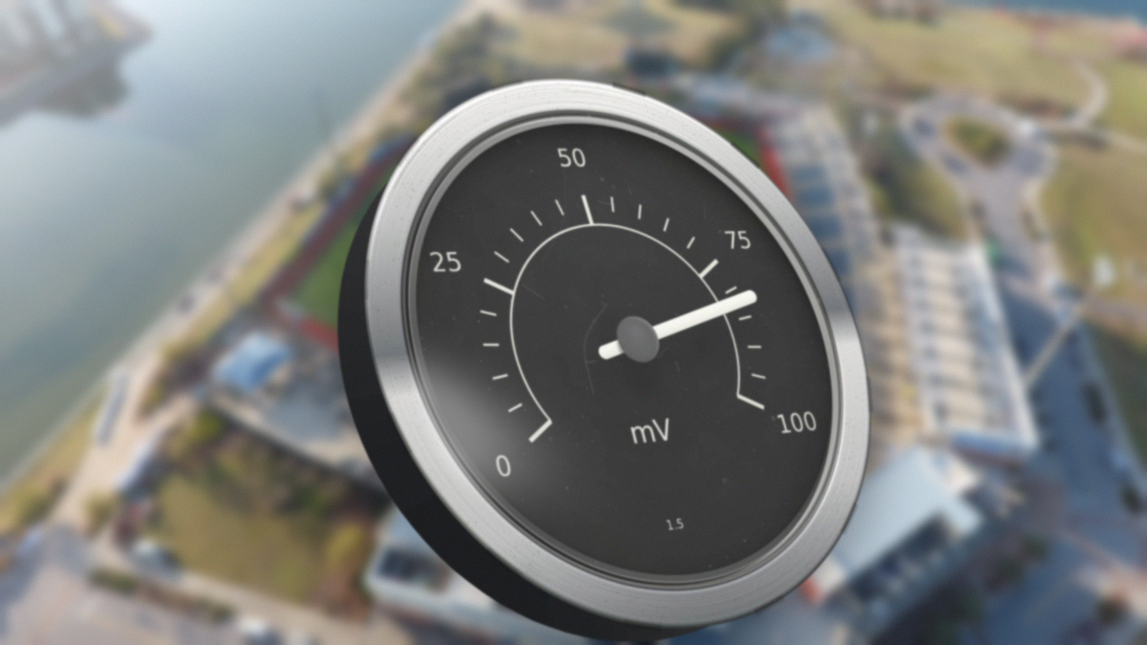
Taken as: value=82.5 unit=mV
